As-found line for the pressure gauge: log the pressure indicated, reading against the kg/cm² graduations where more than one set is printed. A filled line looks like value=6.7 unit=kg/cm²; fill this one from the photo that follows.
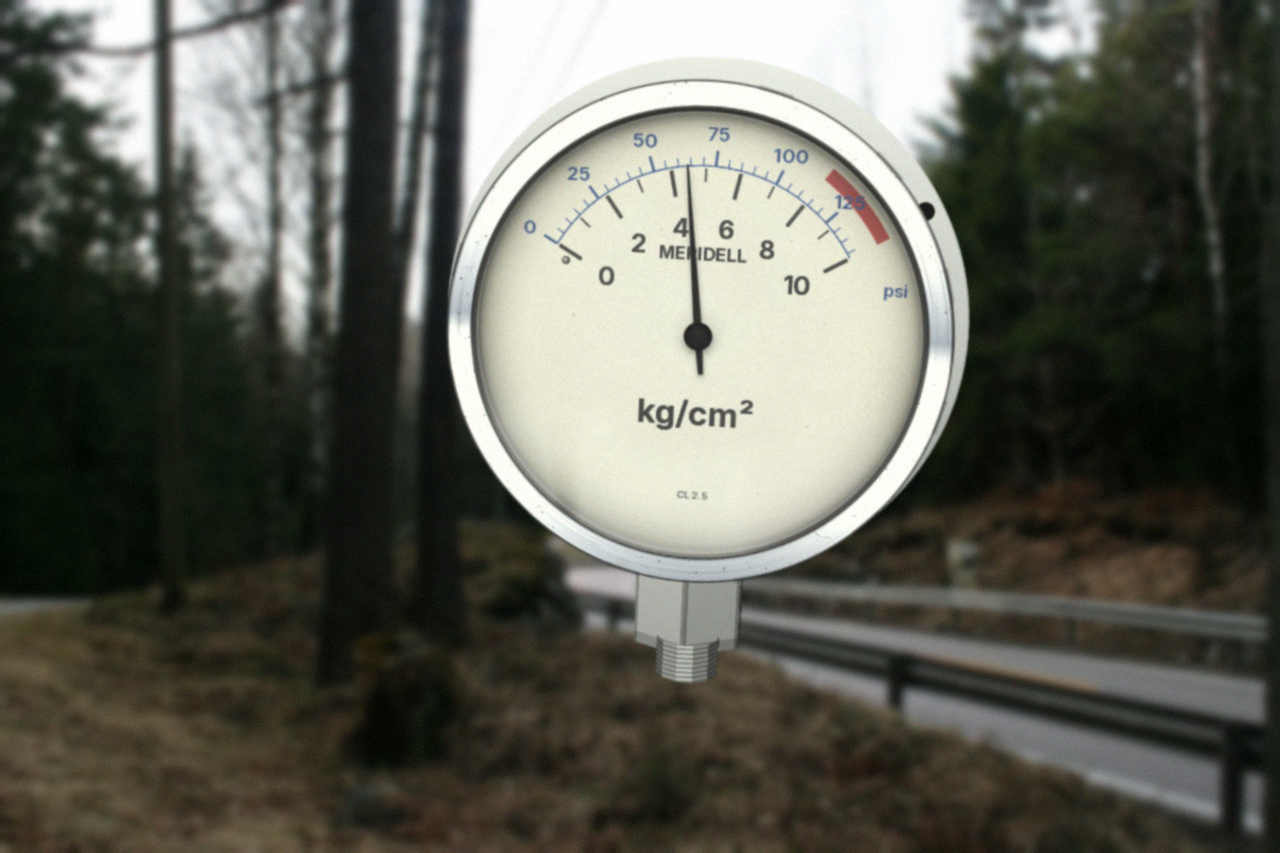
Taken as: value=4.5 unit=kg/cm²
